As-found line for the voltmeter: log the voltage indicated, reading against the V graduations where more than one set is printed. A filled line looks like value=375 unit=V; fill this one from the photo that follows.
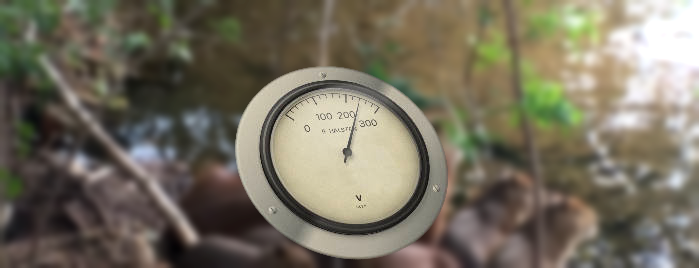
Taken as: value=240 unit=V
